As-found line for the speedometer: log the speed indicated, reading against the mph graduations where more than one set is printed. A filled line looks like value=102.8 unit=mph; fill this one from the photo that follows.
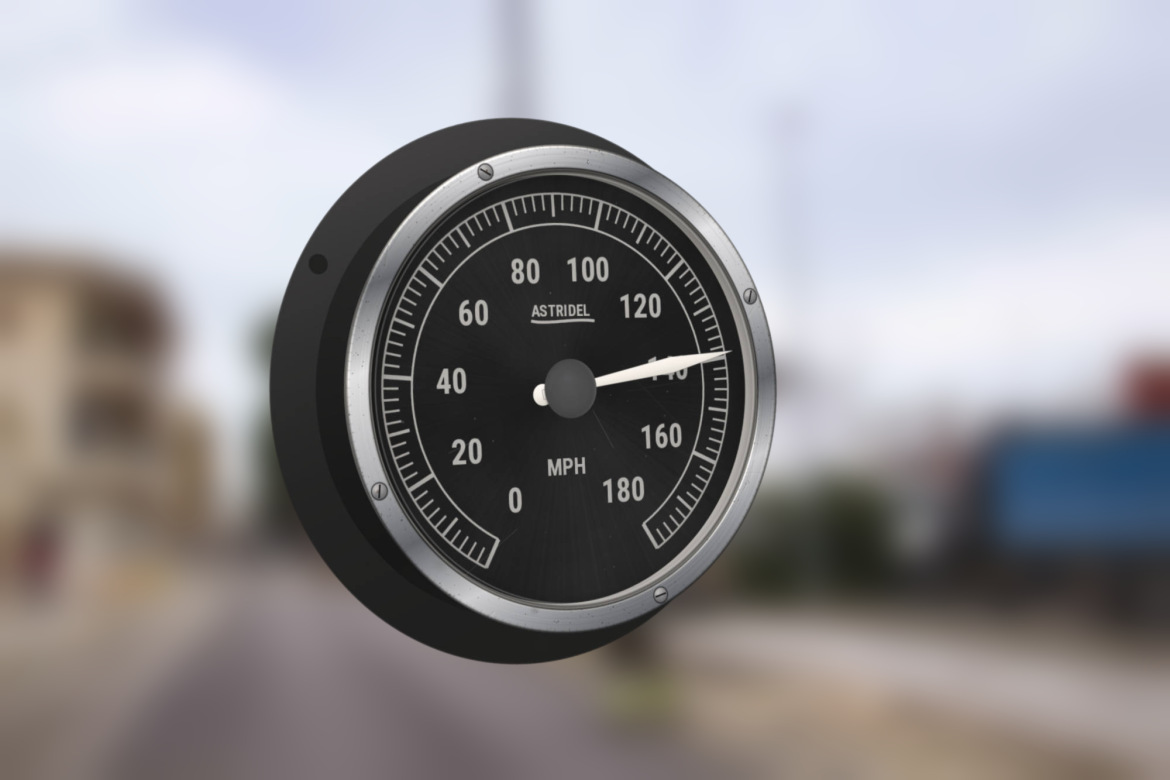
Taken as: value=139 unit=mph
